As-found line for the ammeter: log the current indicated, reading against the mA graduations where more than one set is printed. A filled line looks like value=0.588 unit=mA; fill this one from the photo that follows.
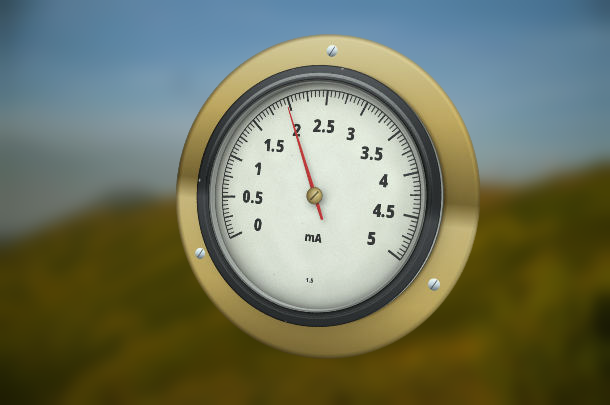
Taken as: value=2 unit=mA
